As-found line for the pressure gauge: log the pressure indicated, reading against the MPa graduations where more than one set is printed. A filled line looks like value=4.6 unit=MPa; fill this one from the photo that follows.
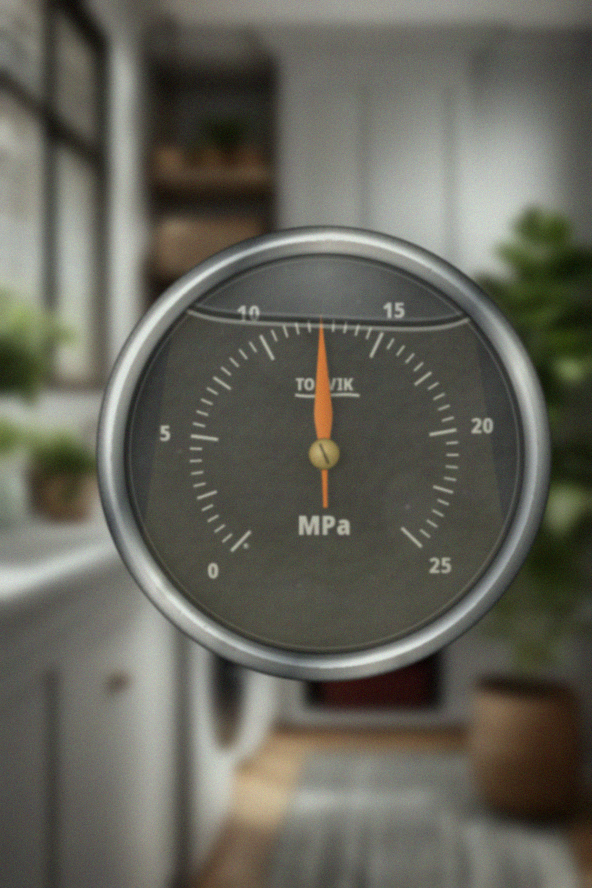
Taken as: value=12.5 unit=MPa
